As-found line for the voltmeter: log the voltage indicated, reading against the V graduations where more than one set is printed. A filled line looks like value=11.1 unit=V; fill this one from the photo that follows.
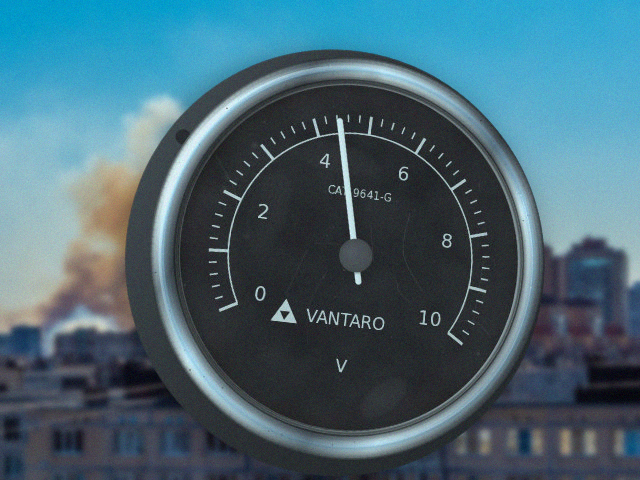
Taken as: value=4.4 unit=V
